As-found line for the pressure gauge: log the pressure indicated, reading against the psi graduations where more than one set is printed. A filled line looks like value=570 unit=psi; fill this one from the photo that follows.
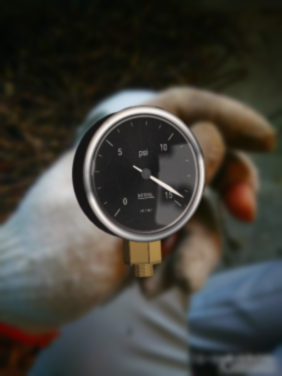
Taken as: value=14.5 unit=psi
